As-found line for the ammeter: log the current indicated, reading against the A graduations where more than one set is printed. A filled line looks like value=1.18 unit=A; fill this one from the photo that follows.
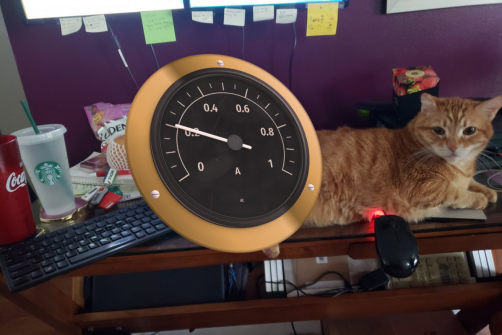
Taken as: value=0.2 unit=A
